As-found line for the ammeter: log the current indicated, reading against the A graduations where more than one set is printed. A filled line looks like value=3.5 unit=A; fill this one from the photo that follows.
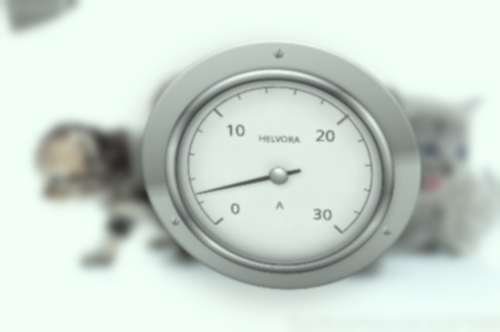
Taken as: value=3 unit=A
